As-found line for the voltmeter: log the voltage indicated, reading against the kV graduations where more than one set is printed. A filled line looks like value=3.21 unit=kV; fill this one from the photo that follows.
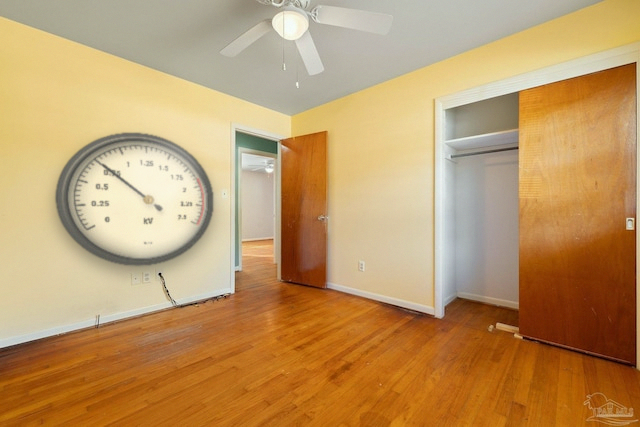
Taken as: value=0.75 unit=kV
